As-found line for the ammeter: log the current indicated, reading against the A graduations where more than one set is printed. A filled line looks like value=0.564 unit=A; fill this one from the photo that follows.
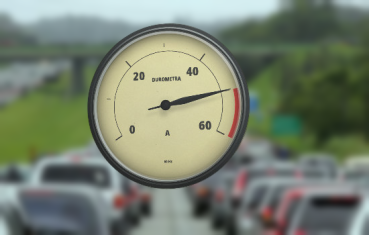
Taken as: value=50 unit=A
